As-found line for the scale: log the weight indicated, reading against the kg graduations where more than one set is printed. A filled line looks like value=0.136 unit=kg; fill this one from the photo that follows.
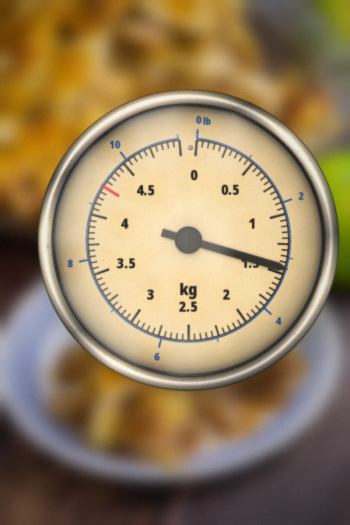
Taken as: value=1.45 unit=kg
